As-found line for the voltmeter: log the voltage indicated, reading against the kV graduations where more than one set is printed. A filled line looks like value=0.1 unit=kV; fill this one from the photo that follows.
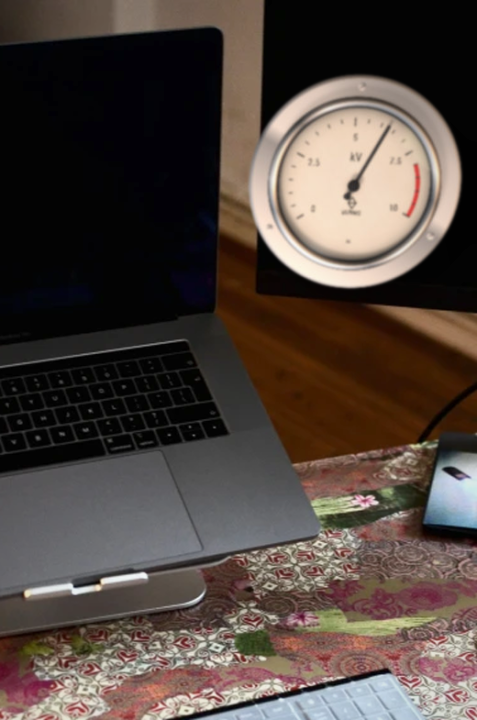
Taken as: value=6.25 unit=kV
